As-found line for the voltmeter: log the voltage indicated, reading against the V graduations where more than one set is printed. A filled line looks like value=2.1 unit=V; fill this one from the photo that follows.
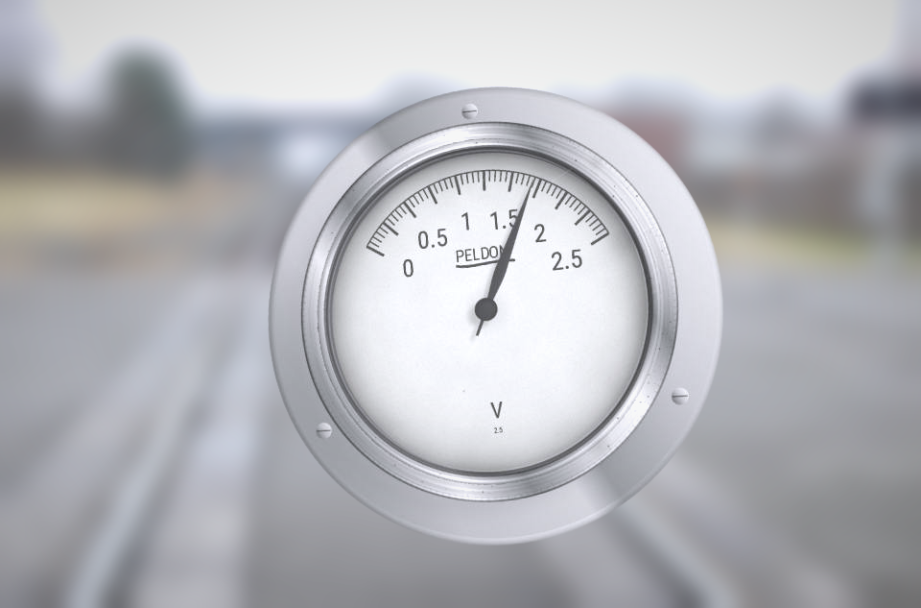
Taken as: value=1.7 unit=V
